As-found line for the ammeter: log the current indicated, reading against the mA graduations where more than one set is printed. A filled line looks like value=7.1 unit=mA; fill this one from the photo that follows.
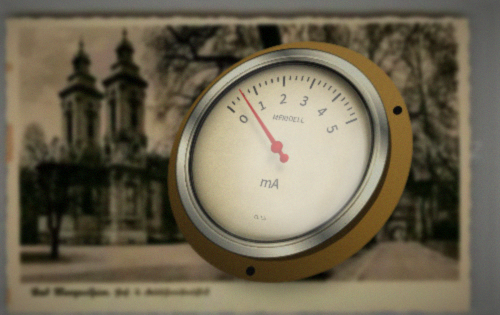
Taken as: value=0.6 unit=mA
